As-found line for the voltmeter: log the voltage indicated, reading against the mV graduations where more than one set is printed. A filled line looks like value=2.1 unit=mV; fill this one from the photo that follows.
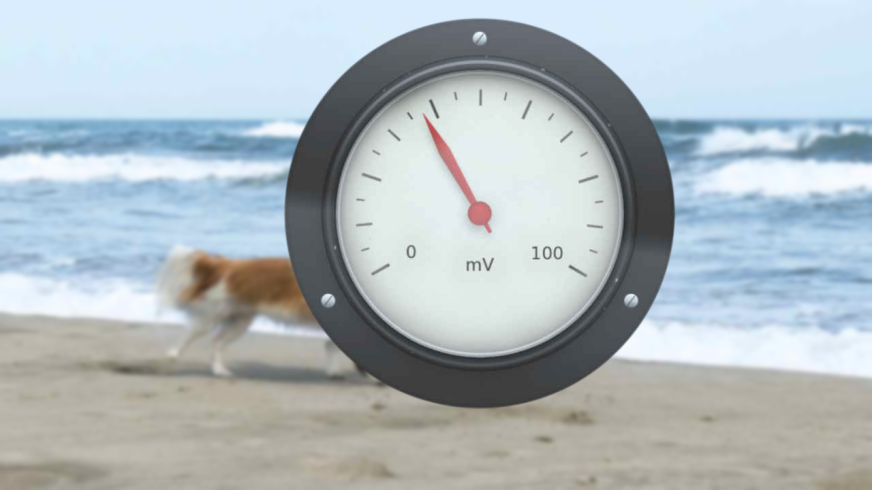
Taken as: value=37.5 unit=mV
